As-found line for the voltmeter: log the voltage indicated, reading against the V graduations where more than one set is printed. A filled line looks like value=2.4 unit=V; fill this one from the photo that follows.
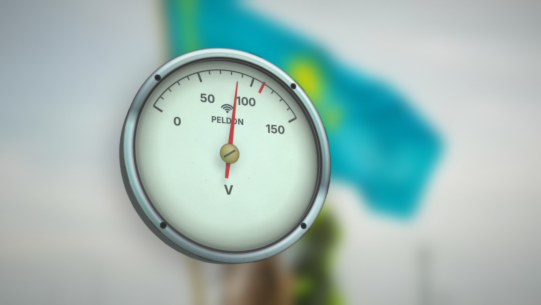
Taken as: value=85 unit=V
